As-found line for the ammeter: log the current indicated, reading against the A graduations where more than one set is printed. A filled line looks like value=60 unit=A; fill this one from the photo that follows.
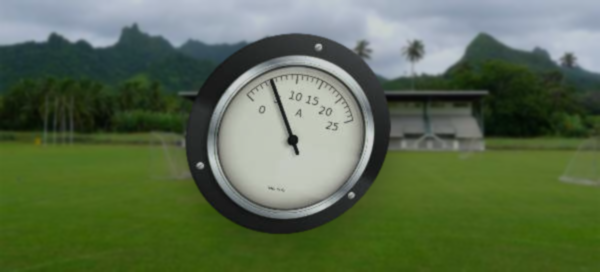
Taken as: value=5 unit=A
